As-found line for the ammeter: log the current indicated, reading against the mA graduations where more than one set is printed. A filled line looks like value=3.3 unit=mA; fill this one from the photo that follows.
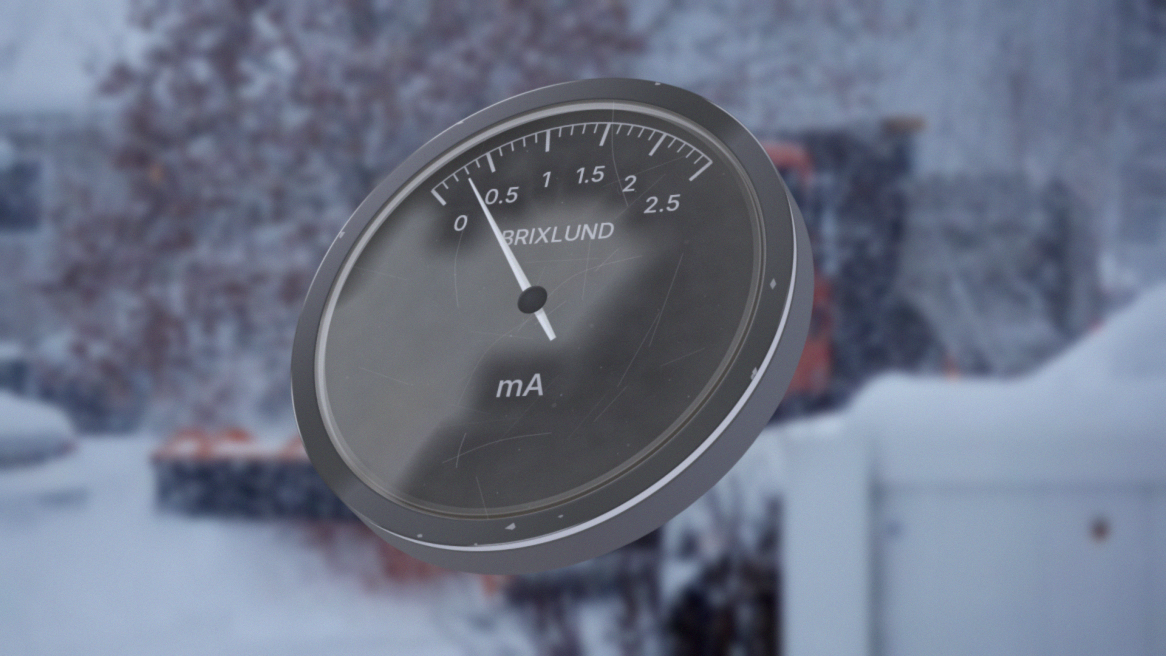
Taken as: value=0.3 unit=mA
